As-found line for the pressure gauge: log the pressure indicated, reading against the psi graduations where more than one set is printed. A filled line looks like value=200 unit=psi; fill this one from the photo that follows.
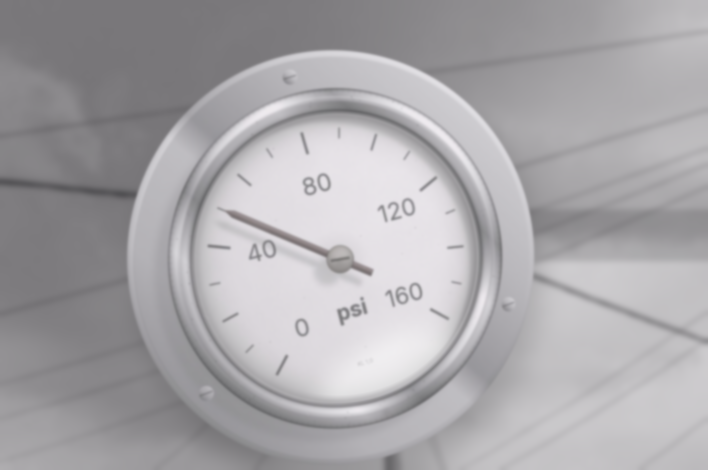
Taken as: value=50 unit=psi
